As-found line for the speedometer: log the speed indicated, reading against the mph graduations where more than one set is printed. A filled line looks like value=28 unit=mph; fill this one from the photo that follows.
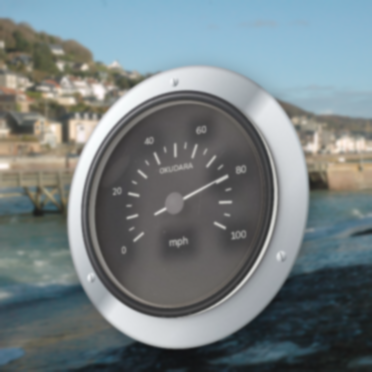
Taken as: value=80 unit=mph
